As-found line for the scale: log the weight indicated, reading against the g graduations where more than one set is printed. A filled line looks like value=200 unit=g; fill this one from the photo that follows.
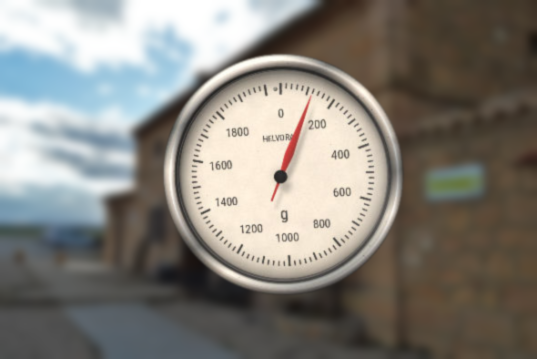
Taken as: value=120 unit=g
